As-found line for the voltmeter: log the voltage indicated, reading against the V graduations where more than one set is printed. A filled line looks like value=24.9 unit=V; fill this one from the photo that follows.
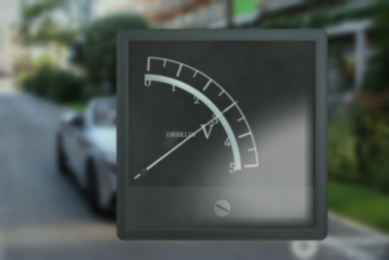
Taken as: value=3 unit=V
